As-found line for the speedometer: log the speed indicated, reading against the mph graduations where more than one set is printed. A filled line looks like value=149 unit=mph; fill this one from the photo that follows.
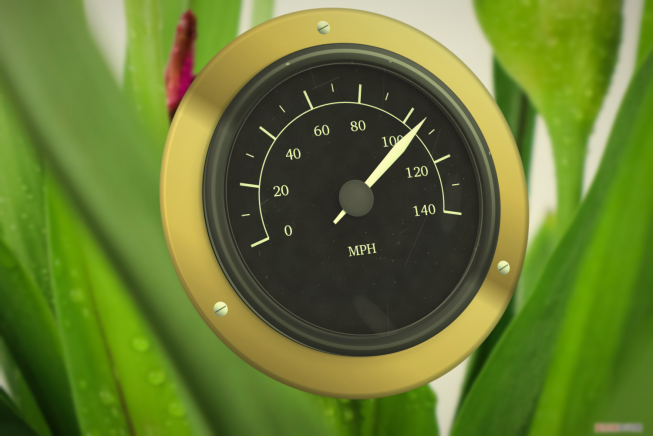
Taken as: value=105 unit=mph
